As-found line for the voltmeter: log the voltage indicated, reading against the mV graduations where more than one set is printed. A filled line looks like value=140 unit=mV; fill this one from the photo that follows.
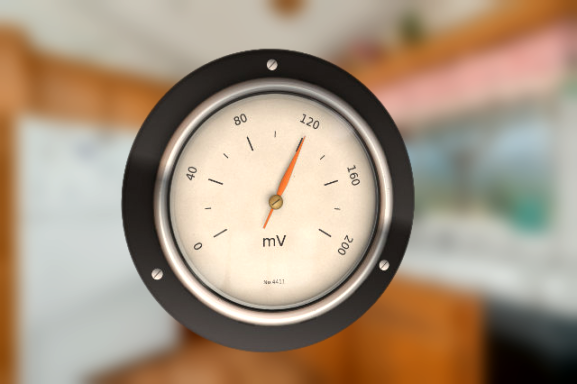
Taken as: value=120 unit=mV
